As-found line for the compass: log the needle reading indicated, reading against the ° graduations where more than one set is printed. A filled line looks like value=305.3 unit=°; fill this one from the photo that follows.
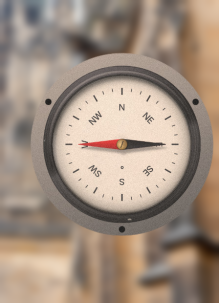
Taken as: value=270 unit=°
